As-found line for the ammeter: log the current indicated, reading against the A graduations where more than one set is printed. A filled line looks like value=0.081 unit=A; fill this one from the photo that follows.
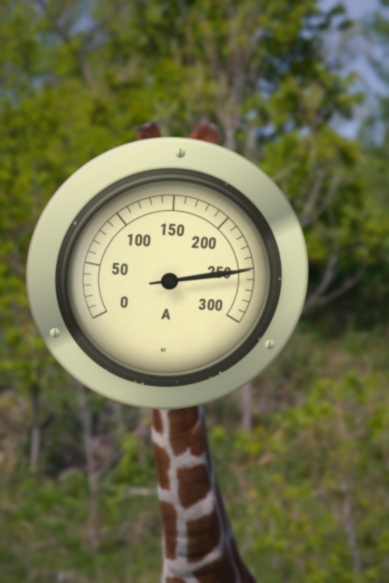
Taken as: value=250 unit=A
